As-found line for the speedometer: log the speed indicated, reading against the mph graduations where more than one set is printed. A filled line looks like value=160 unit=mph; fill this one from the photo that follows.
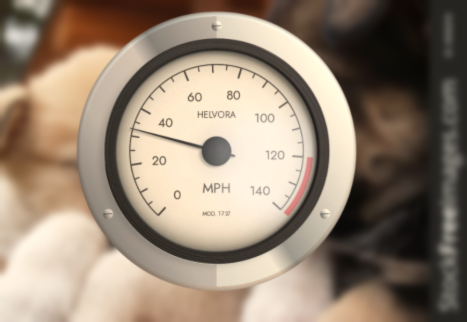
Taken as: value=32.5 unit=mph
